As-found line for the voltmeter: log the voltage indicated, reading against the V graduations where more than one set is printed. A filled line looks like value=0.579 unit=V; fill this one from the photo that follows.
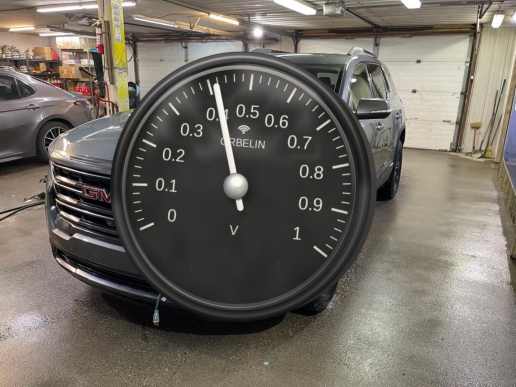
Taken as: value=0.42 unit=V
